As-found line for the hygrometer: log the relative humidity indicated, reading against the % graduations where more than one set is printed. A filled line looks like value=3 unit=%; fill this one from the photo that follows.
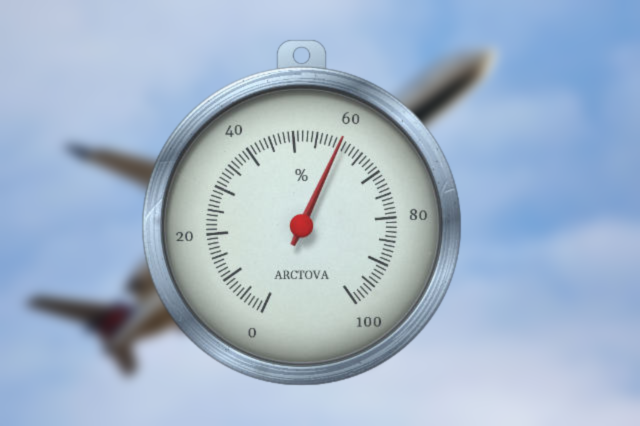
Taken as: value=60 unit=%
